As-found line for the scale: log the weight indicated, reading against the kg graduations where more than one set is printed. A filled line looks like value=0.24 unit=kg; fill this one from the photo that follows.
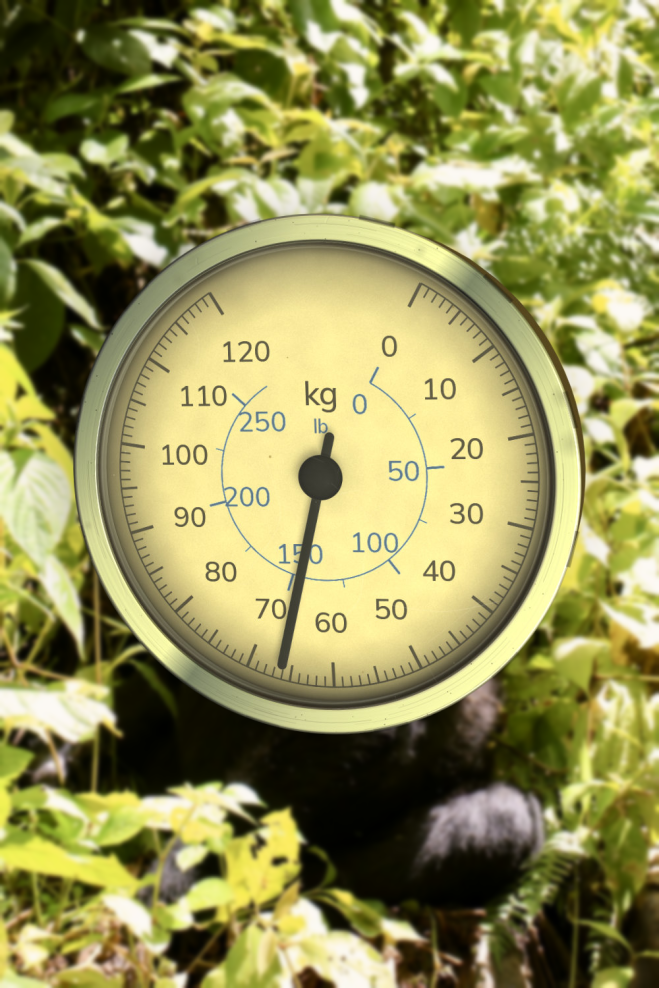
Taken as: value=66 unit=kg
